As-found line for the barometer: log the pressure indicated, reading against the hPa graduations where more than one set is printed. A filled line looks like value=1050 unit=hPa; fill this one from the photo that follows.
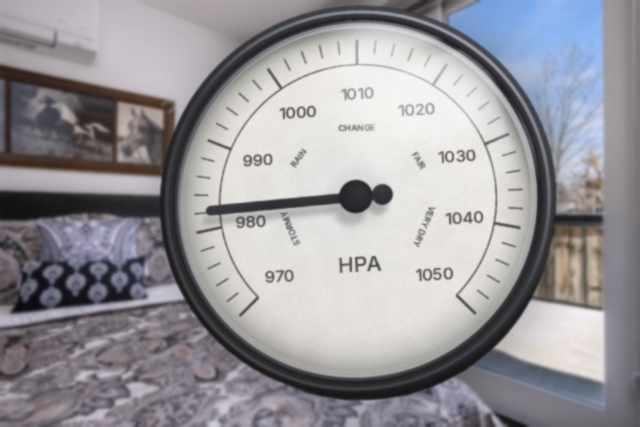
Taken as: value=982 unit=hPa
